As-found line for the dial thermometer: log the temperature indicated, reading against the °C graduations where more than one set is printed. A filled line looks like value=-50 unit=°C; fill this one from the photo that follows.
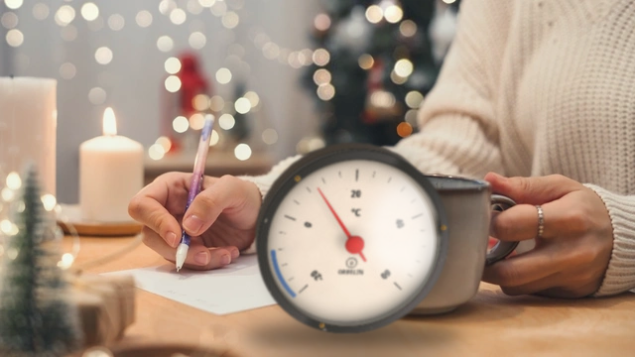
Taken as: value=10 unit=°C
